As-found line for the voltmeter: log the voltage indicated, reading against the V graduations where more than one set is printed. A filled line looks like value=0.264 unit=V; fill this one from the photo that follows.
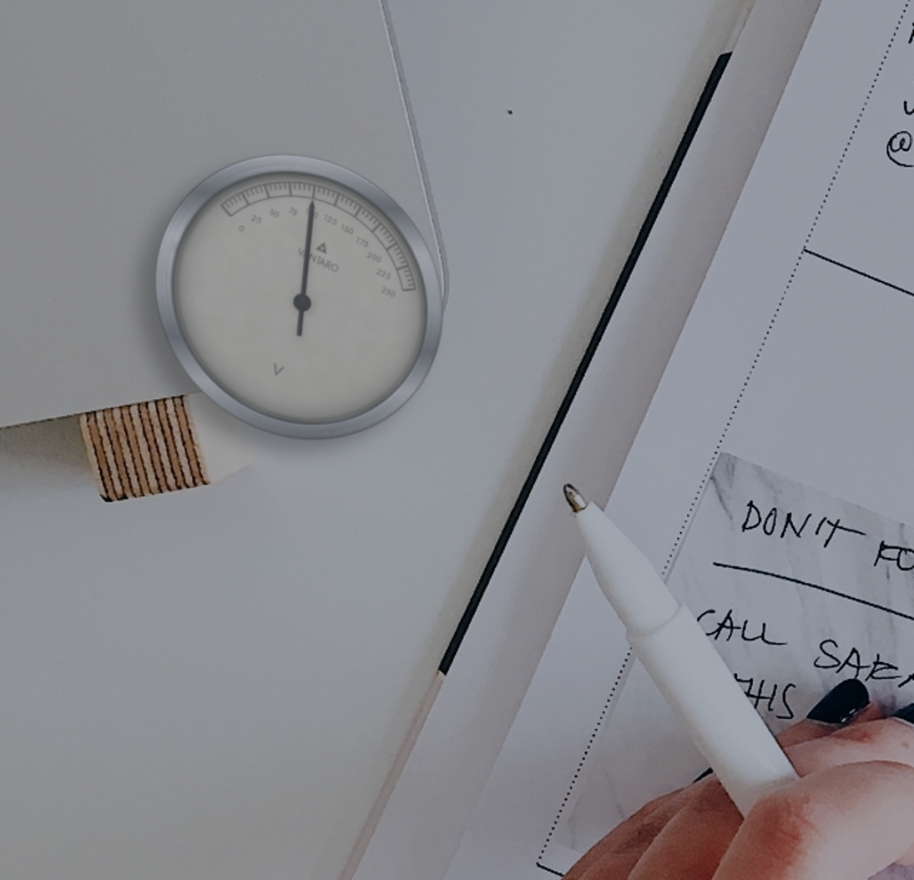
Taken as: value=100 unit=V
